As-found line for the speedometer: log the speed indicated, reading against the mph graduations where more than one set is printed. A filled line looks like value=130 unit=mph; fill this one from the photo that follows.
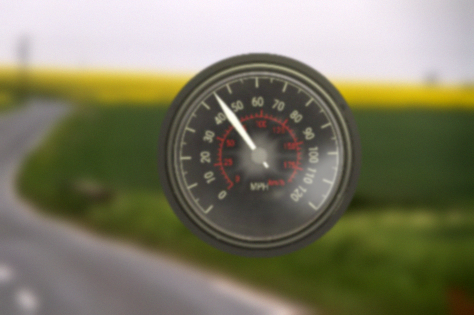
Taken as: value=45 unit=mph
